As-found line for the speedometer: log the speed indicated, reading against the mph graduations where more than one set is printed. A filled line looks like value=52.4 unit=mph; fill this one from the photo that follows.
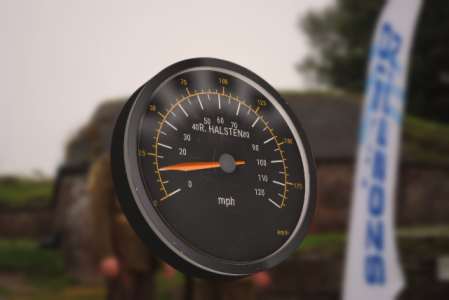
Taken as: value=10 unit=mph
